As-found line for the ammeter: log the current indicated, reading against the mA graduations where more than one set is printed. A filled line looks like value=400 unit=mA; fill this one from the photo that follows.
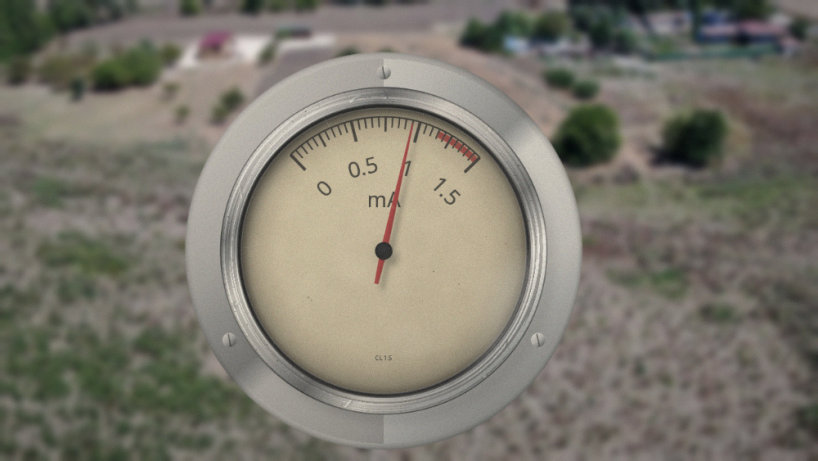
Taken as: value=0.95 unit=mA
